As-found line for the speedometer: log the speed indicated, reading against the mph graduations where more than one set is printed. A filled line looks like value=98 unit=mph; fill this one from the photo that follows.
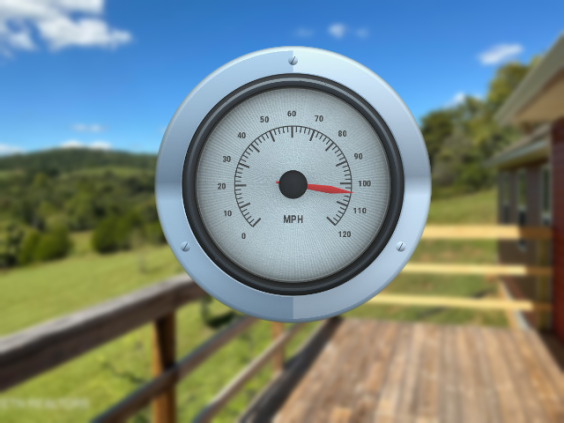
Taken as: value=104 unit=mph
